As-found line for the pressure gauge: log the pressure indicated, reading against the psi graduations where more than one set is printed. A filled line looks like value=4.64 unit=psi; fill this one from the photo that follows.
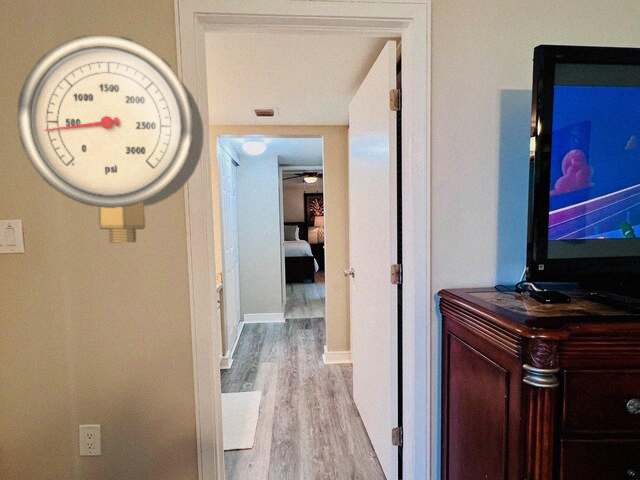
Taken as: value=400 unit=psi
